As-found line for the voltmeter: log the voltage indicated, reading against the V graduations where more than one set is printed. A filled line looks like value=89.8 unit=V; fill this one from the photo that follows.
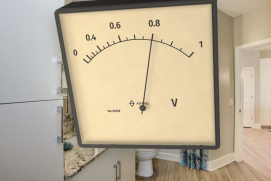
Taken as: value=0.8 unit=V
